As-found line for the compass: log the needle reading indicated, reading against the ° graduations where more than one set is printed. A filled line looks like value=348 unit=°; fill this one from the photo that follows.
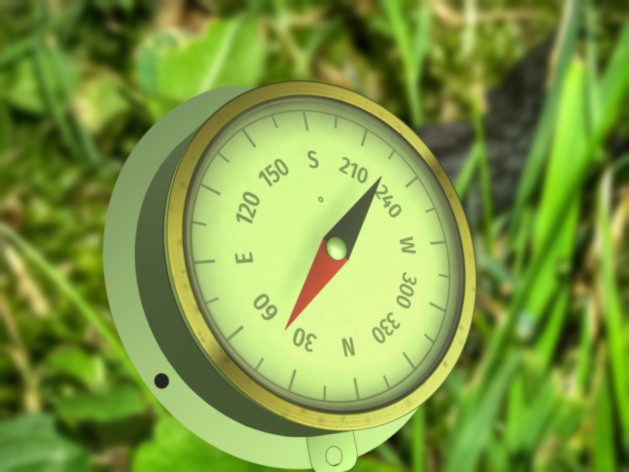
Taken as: value=45 unit=°
